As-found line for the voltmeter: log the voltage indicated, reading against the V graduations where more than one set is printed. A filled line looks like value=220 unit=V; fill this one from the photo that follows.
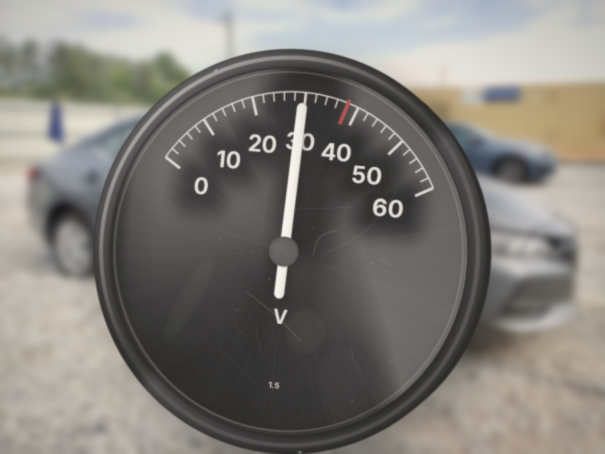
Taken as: value=30 unit=V
